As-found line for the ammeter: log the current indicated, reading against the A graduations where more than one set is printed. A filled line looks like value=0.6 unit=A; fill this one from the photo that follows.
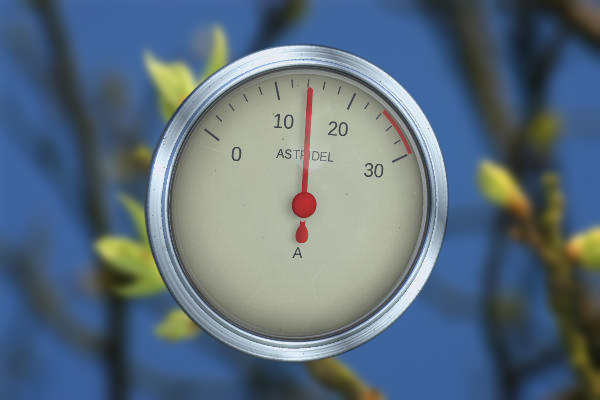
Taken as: value=14 unit=A
